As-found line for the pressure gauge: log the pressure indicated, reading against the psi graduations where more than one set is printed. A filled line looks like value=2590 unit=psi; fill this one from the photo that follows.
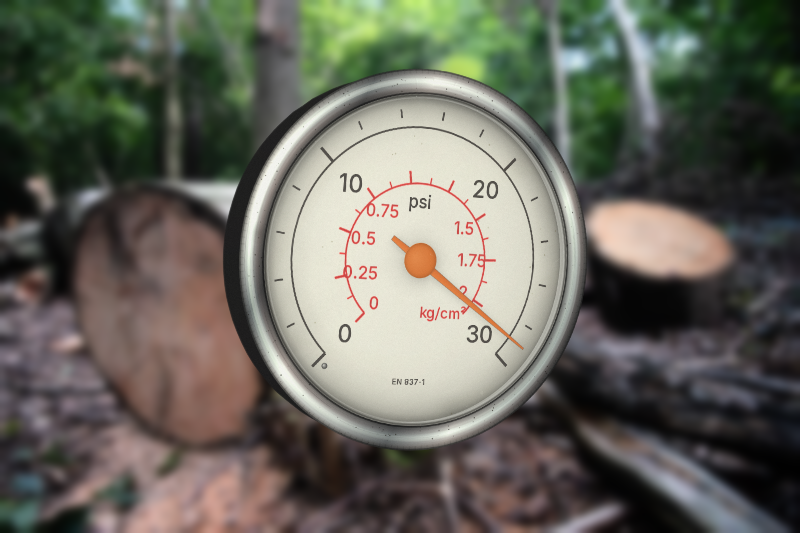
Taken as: value=29 unit=psi
